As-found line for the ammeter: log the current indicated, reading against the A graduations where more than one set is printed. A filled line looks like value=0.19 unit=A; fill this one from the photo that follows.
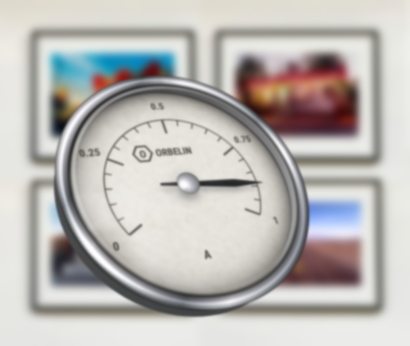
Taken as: value=0.9 unit=A
